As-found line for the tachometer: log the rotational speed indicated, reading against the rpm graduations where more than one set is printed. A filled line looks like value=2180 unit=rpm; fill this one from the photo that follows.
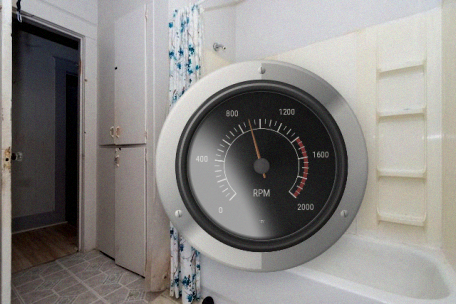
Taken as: value=900 unit=rpm
